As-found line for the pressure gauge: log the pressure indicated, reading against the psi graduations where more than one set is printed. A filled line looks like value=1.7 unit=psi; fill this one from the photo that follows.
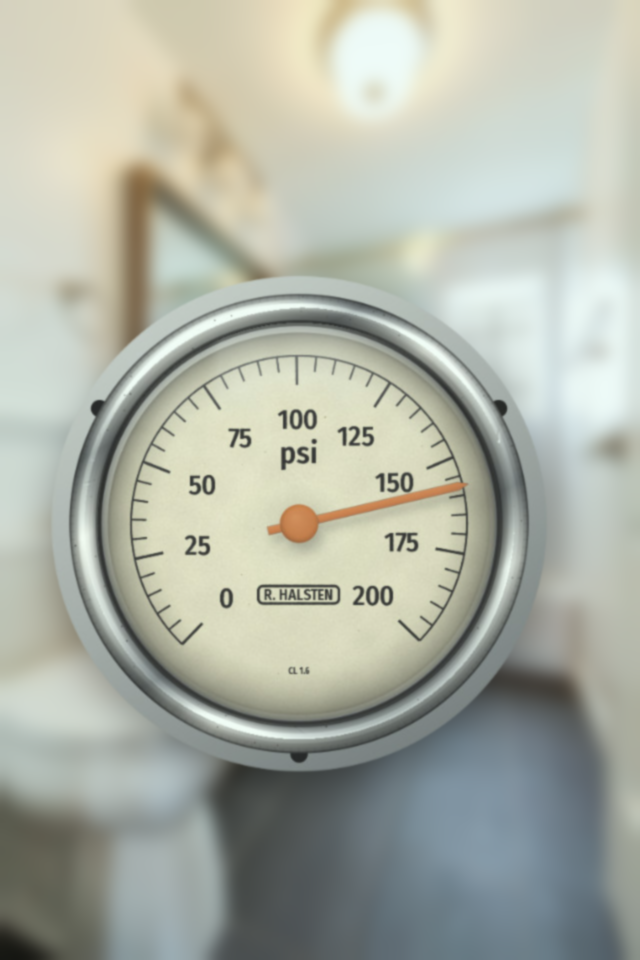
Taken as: value=157.5 unit=psi
